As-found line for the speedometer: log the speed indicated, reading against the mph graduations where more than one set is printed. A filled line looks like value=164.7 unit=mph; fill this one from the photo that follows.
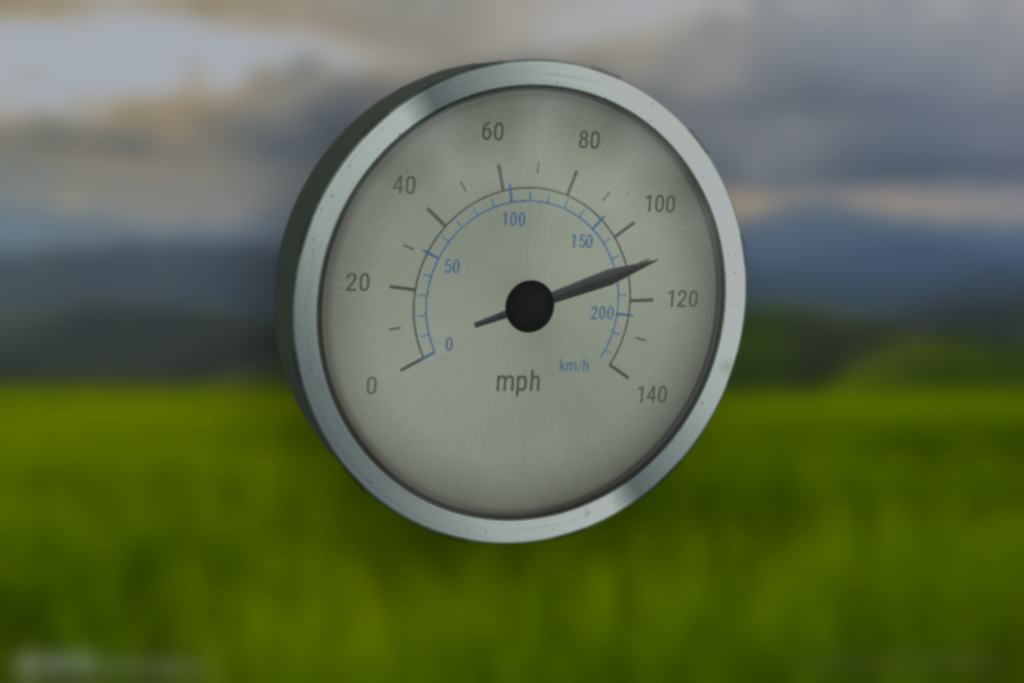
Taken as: value=110 unit=mph
